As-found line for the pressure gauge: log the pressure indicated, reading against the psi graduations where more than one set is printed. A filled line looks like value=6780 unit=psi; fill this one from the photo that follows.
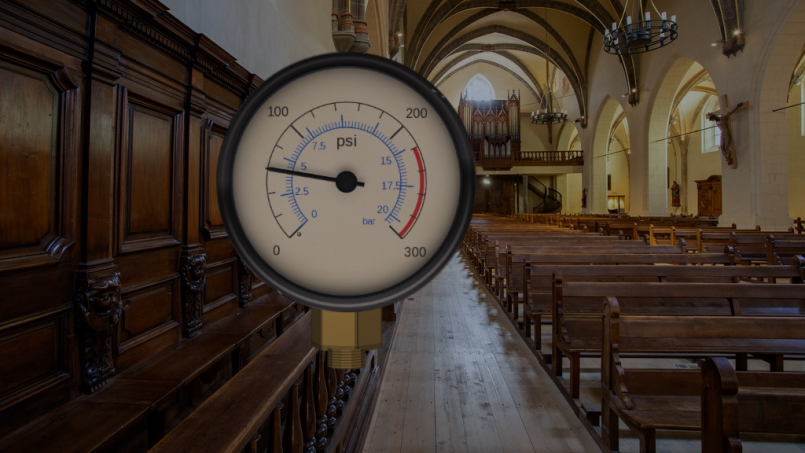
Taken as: value=60 unit=psi
